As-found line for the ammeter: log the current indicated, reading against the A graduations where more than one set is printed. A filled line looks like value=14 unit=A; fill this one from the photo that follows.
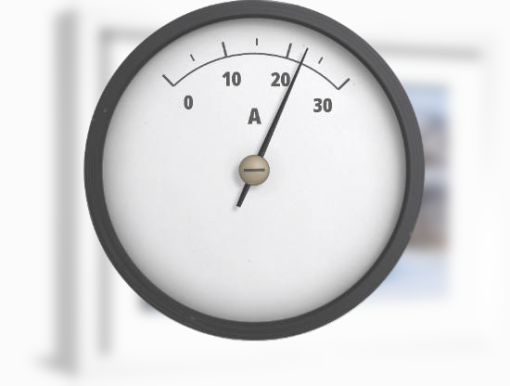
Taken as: value=22.5 unit=A
